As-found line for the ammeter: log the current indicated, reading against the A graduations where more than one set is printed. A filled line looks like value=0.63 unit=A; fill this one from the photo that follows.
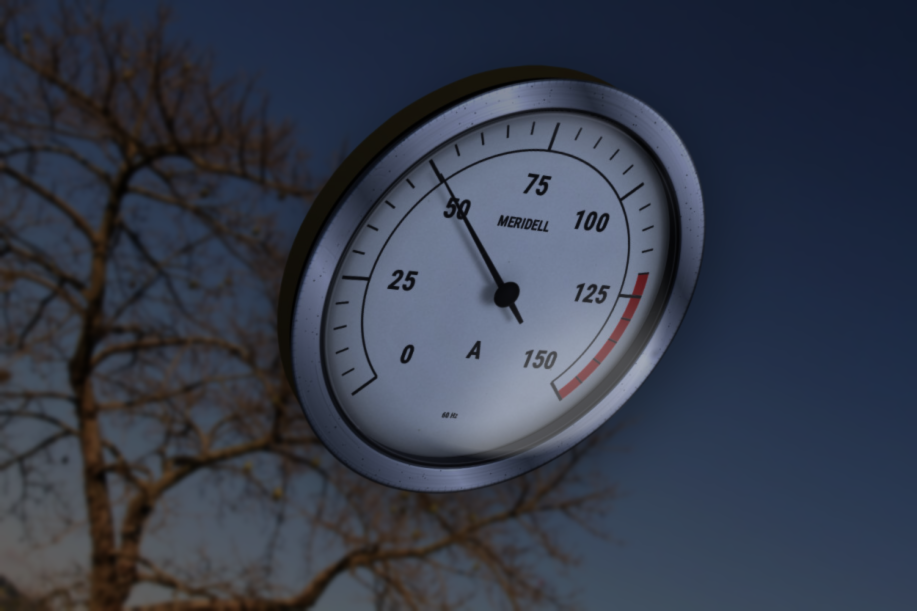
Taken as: value=50 unit=A
